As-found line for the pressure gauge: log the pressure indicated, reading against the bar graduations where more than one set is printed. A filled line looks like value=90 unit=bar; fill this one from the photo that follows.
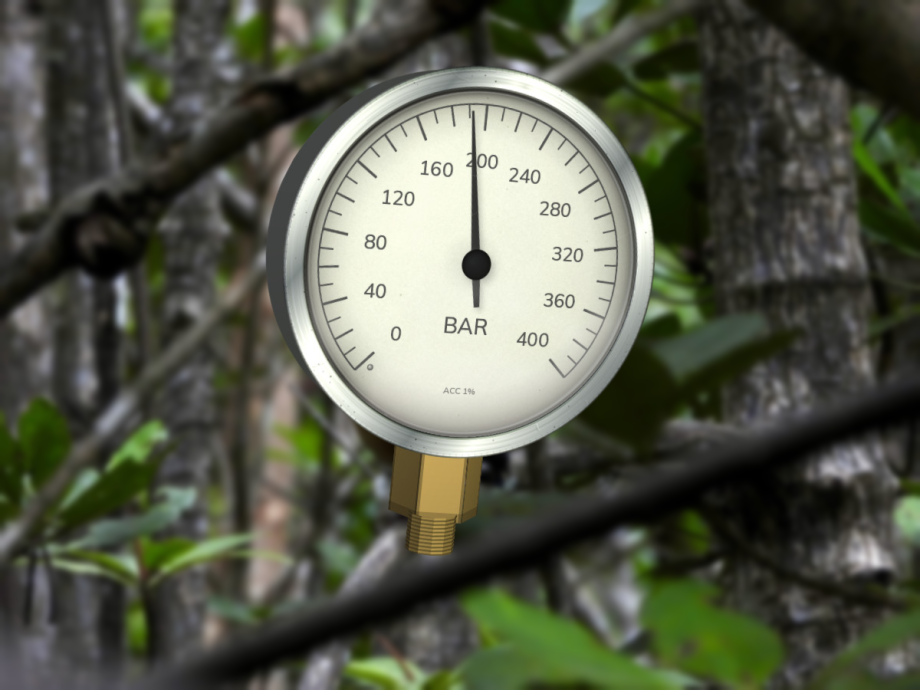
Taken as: value=190 unit=bar
